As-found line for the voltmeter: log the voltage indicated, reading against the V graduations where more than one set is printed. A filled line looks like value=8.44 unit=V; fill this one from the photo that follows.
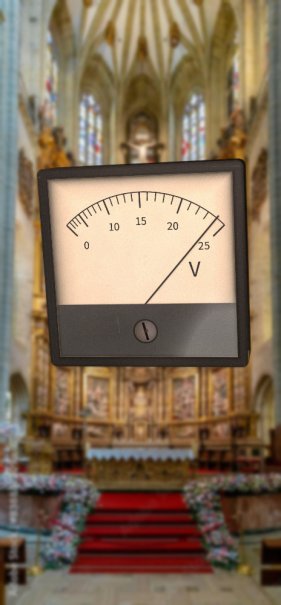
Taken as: value=24 unit=V
